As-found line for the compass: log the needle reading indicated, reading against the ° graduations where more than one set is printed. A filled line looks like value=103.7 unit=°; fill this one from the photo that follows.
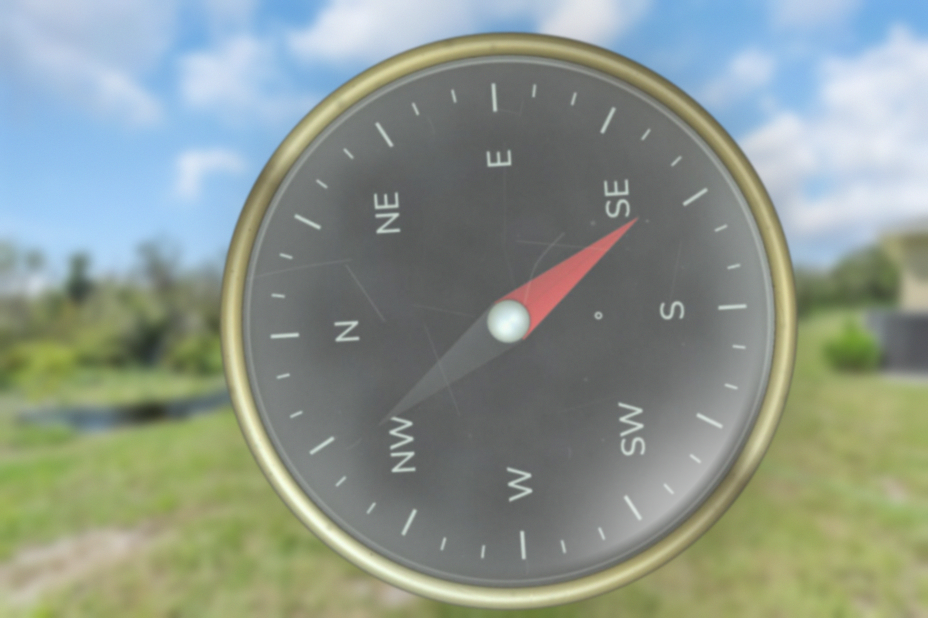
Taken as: value=145 unit=°
